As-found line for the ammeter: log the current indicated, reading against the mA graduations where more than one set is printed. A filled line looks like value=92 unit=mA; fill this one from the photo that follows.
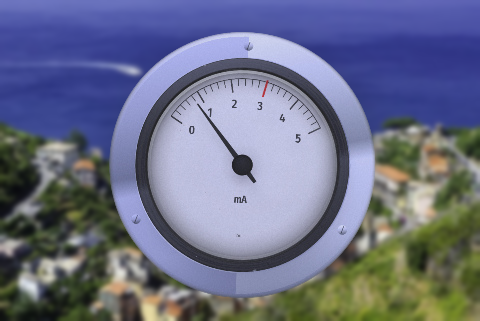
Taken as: value=0.8 unit=mA
